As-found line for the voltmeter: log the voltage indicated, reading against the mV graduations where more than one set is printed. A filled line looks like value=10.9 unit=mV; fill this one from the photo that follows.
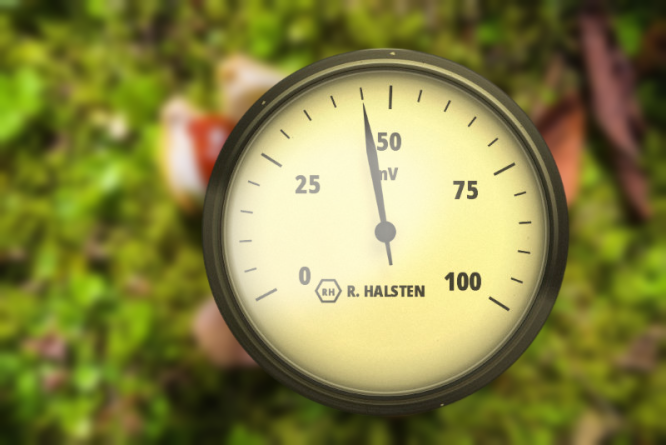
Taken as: value=45 unit=mV
